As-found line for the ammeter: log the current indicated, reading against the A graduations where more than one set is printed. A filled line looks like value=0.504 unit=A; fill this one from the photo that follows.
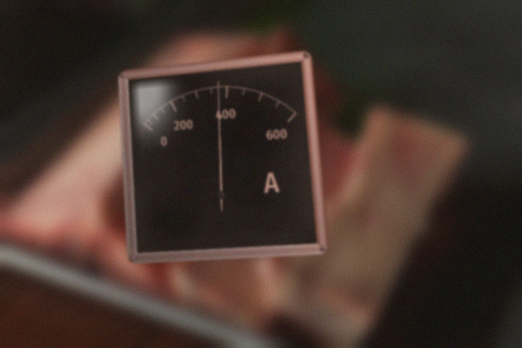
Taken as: value=375 unit=A
